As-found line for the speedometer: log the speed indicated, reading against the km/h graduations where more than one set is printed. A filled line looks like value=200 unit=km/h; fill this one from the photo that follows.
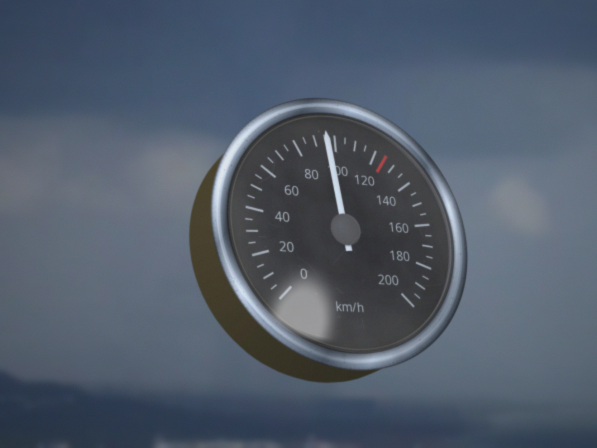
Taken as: value=95 unit=km/h
